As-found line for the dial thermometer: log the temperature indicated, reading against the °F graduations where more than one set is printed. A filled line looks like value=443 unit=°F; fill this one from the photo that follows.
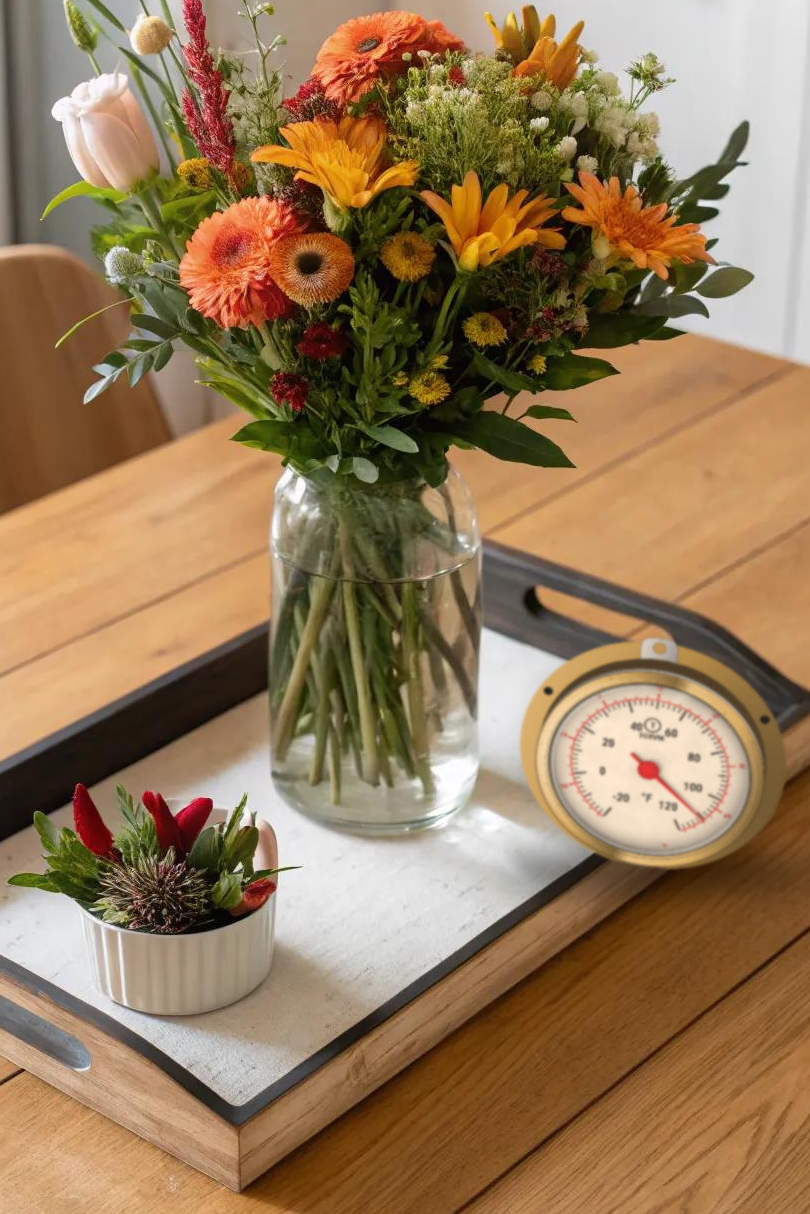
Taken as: value=110 unit=°F
